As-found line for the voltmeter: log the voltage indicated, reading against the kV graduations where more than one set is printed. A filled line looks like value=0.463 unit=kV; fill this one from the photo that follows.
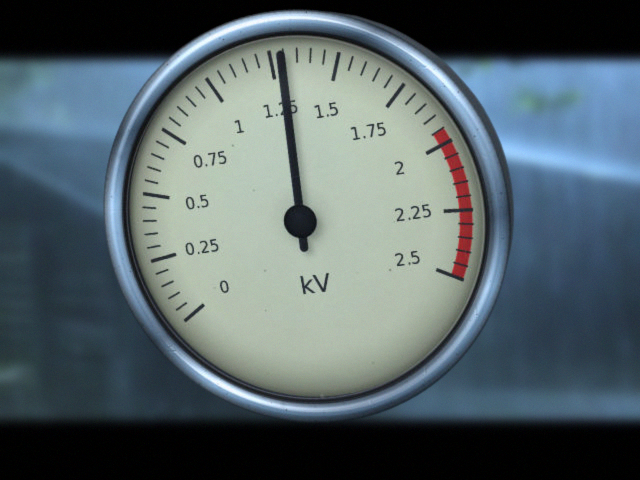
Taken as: value=1.3 unit=kV
